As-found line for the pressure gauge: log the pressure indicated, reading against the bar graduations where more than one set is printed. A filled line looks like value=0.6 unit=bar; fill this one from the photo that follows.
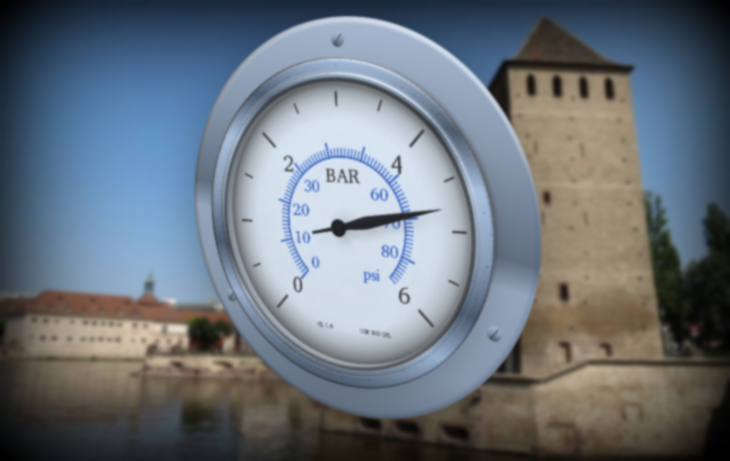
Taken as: value=4.75 unit=bar
